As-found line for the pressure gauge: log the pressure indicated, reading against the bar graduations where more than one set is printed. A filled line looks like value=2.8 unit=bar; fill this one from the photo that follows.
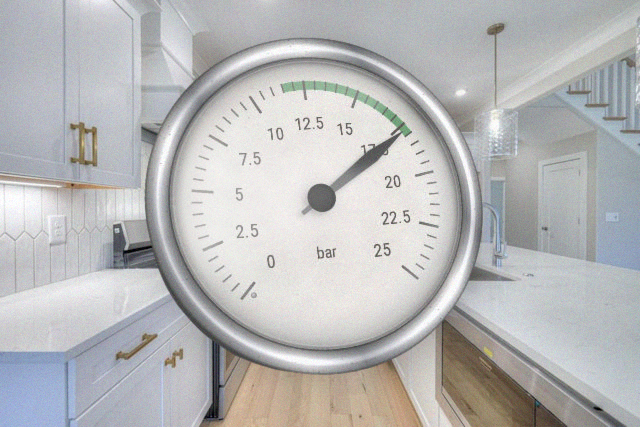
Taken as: value=17.75 unit=bar
